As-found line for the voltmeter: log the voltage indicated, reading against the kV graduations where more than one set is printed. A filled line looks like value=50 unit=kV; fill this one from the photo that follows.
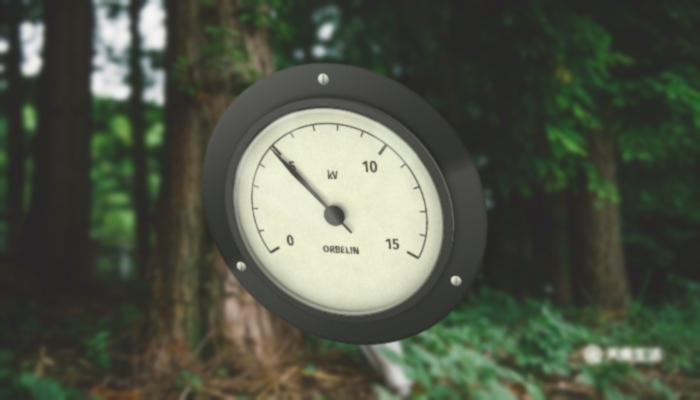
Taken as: value=5 unit=kV
